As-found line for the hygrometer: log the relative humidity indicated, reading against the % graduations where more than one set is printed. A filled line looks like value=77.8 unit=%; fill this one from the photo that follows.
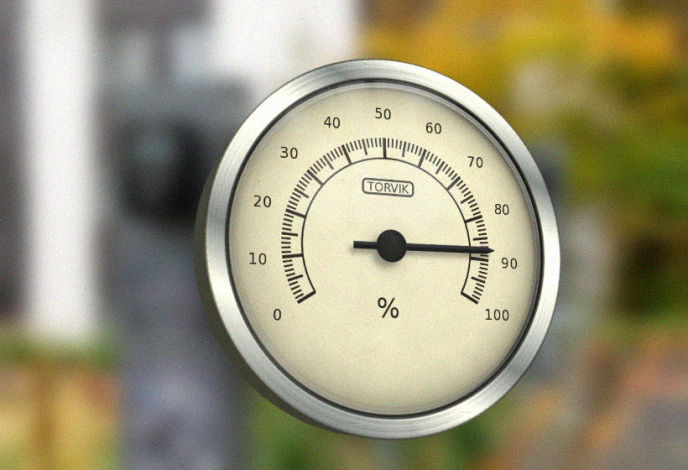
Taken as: value=88 unit=%
